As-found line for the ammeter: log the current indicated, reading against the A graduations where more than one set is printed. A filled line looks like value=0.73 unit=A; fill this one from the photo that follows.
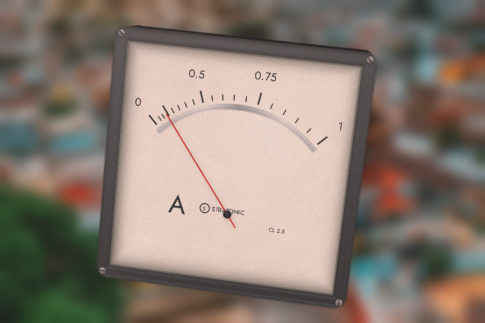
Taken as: value=0.25 unit=A
